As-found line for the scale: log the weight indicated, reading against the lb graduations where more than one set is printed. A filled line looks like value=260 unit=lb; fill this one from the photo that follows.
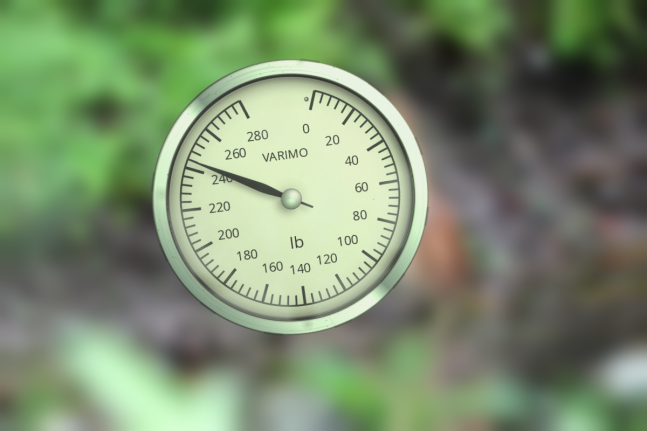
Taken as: value=244 unit=lb
